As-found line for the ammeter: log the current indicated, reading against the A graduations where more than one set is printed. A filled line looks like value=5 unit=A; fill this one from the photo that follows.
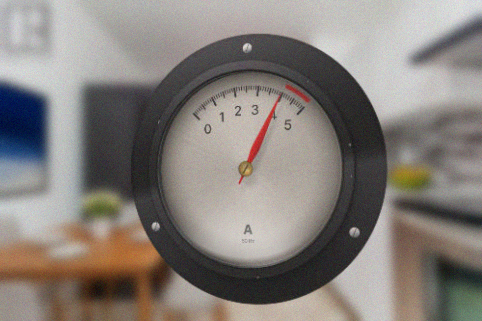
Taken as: value=4 unit=A
